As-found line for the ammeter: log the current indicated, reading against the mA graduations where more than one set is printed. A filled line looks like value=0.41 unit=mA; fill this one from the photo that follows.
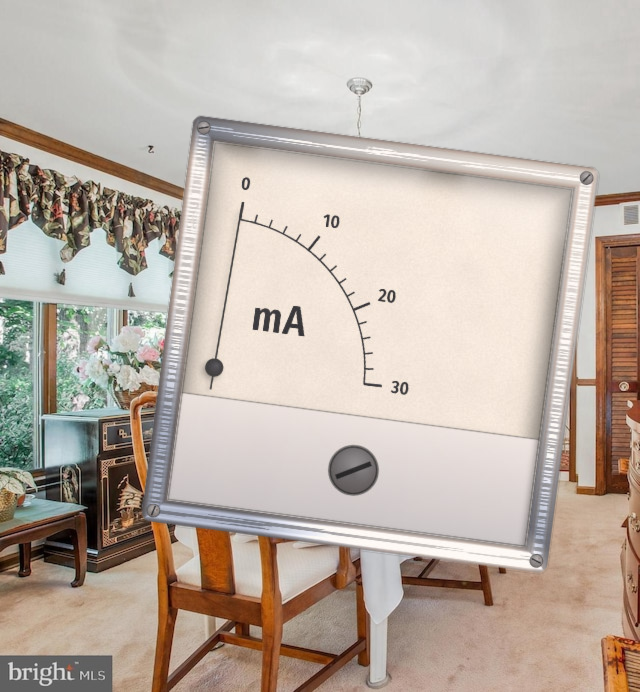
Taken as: value=0 unit=mA
